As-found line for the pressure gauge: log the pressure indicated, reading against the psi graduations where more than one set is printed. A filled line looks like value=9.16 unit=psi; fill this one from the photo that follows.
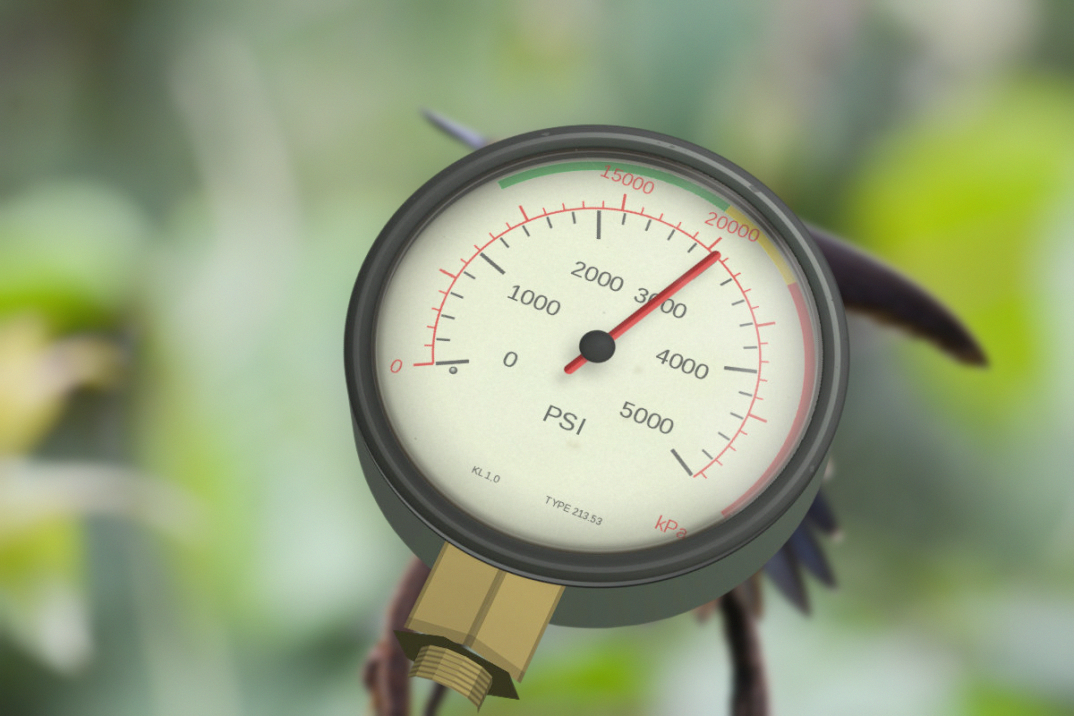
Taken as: value=3000 unit=psi
